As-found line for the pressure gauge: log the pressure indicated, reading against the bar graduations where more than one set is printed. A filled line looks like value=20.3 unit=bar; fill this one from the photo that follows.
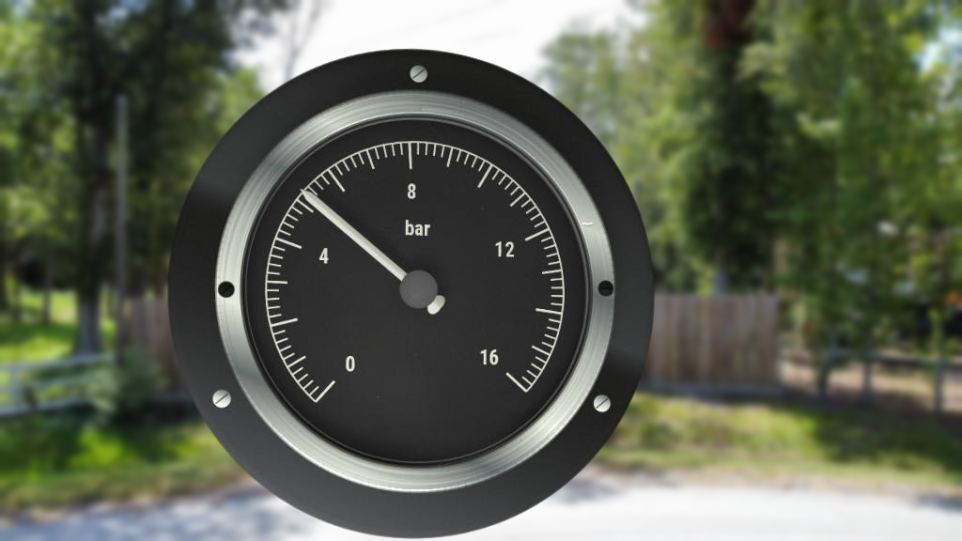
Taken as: value=5.2 unit=bar
